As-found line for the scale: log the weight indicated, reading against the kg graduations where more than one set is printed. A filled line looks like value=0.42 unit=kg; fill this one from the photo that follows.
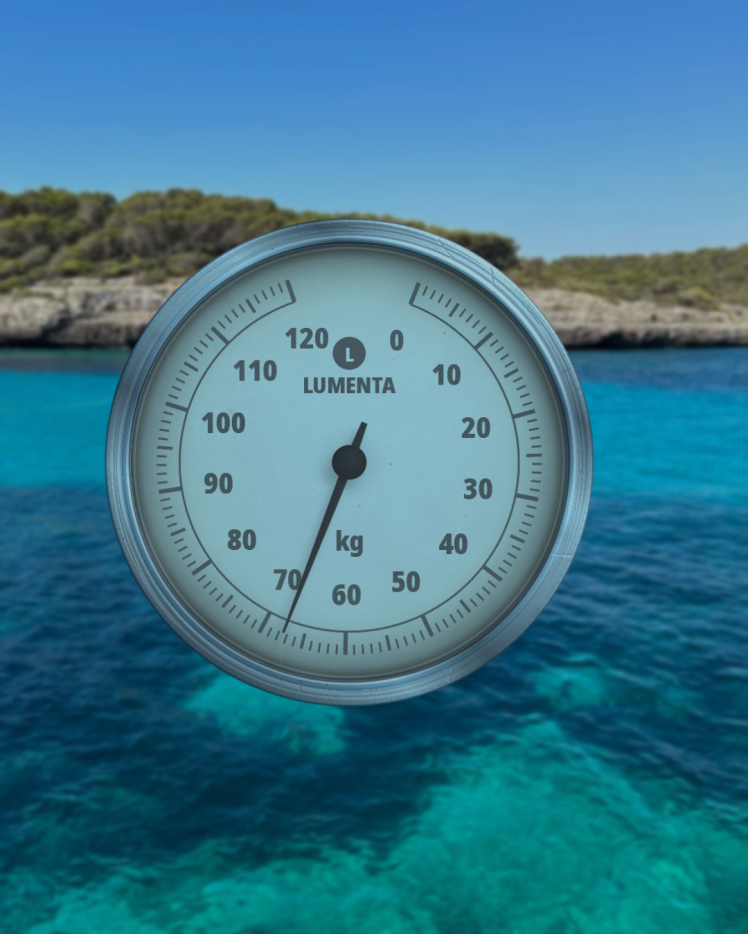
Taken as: value=67.5 unit=kg
